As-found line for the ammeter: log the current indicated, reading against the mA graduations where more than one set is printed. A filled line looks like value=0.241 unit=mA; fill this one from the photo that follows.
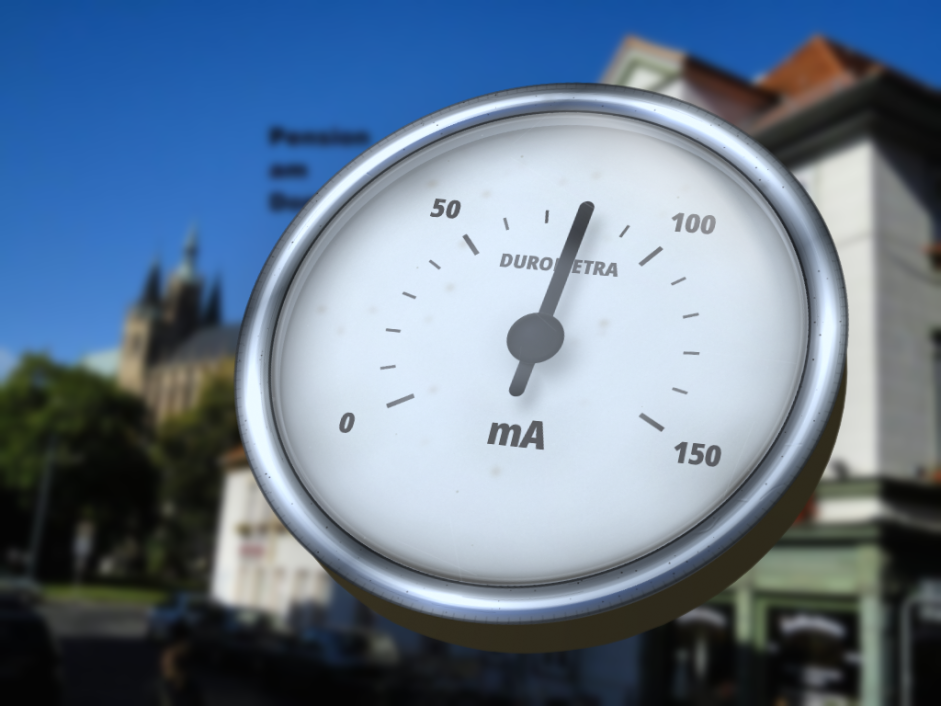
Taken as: value=80 unit=mA
